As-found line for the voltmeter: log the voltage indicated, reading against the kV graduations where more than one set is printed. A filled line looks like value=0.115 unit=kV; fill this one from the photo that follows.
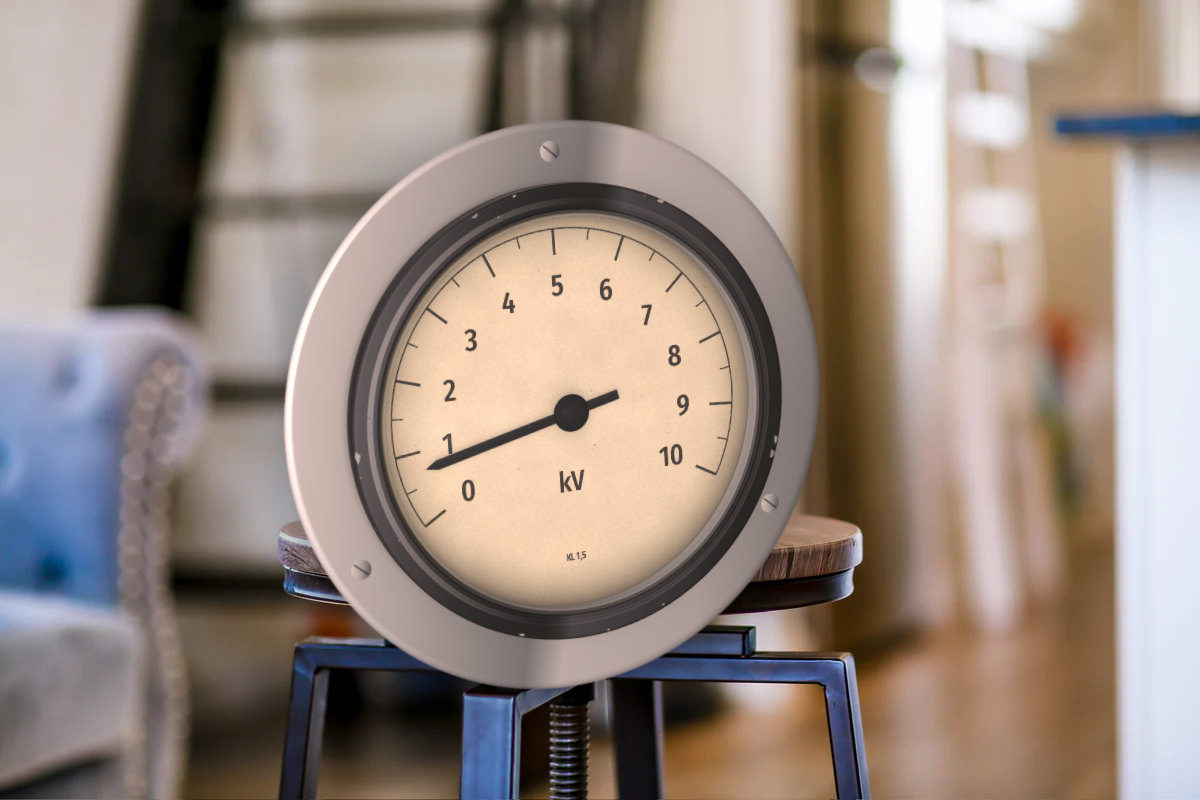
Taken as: value=0.75 unit=kV
